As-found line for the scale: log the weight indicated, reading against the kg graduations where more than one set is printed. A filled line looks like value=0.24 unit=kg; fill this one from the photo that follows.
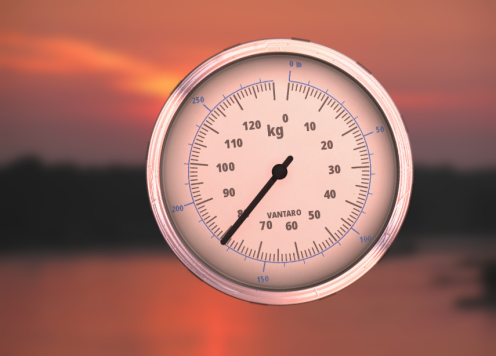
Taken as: value=79 unit=kg
